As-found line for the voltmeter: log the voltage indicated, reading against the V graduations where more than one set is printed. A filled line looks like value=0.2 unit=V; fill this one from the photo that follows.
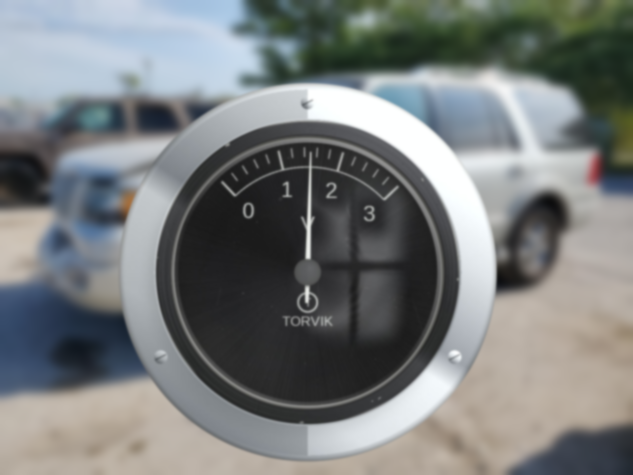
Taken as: value=1.5 unit=V
